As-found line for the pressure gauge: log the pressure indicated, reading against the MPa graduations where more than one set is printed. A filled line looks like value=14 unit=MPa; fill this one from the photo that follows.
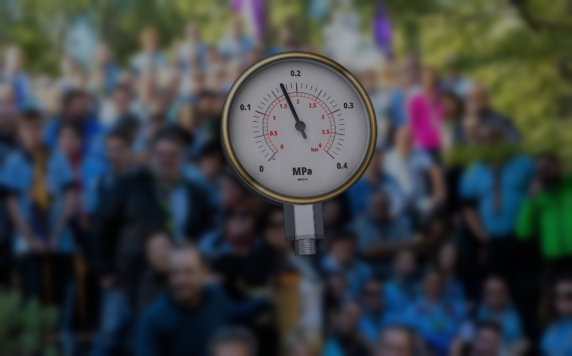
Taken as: value=0.17 unit=MPa
